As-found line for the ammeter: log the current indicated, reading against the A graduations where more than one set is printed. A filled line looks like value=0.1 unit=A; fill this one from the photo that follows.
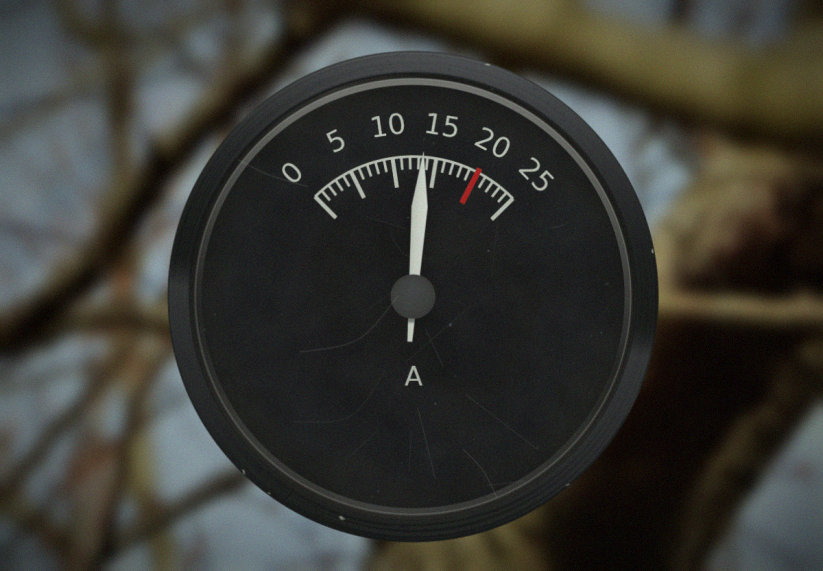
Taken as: value=13.5 unit=A
